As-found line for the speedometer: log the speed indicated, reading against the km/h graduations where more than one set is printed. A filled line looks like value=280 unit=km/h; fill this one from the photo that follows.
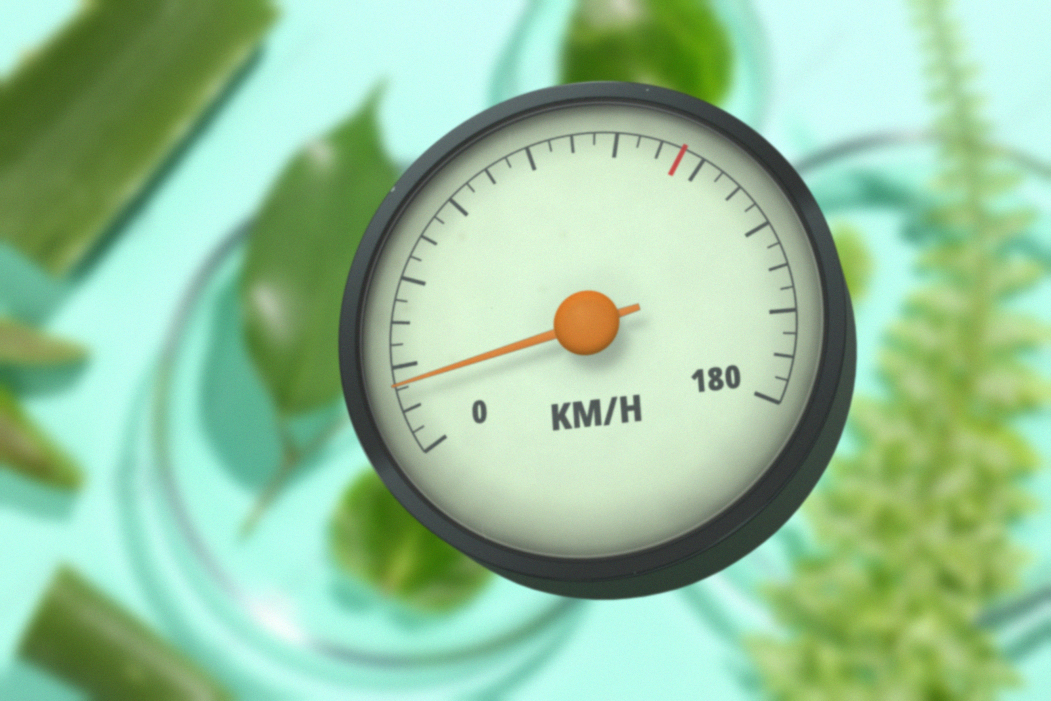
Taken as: value=15 unit=km/h
